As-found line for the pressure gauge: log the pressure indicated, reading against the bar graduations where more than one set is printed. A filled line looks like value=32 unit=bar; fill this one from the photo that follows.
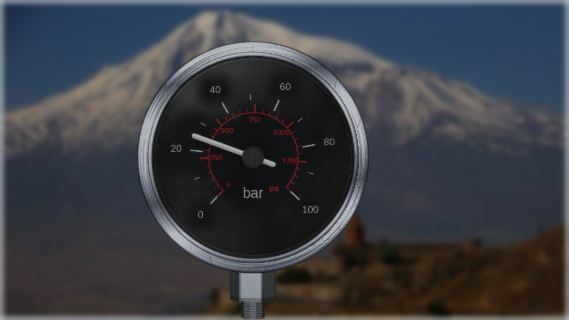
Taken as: value=25 unit=bar
